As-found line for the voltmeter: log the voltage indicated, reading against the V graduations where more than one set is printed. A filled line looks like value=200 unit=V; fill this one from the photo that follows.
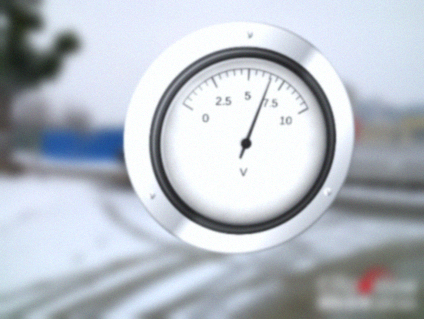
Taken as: value=6.5 unit=V
